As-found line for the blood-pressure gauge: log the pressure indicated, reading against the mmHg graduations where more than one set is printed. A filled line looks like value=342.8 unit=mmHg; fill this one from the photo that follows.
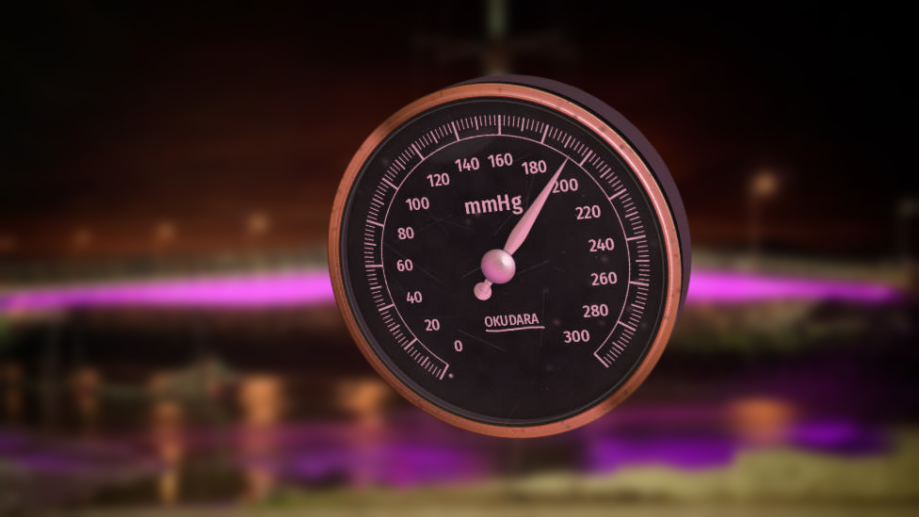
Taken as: value=194 unit=mmHg
